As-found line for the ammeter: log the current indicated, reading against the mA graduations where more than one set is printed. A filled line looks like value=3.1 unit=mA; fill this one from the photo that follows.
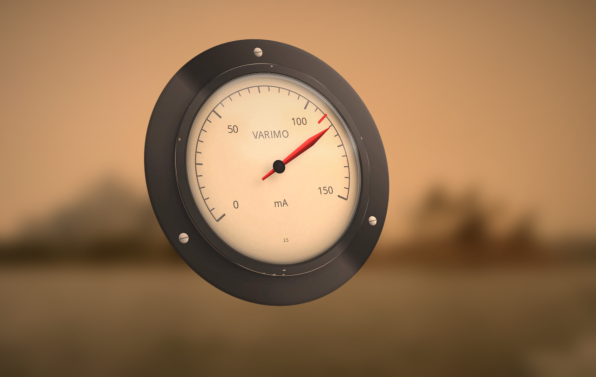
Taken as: value=115 unit=mA
